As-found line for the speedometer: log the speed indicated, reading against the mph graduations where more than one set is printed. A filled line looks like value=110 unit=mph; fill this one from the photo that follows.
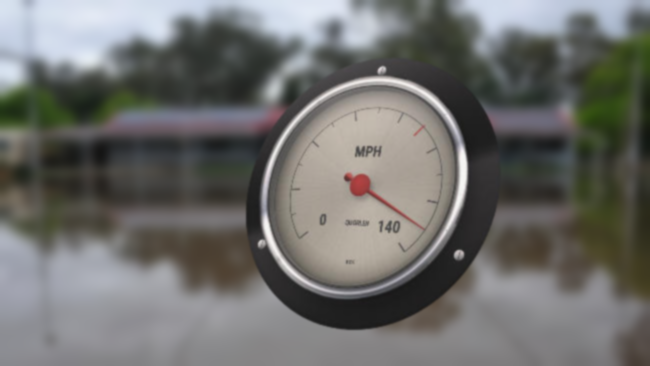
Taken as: value=130 unit=mph
